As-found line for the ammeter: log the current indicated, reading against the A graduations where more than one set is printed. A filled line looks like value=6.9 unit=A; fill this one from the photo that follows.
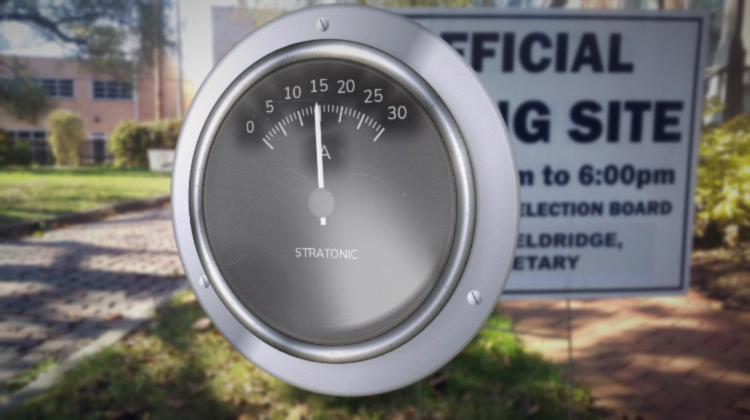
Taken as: value=15 unit=A
